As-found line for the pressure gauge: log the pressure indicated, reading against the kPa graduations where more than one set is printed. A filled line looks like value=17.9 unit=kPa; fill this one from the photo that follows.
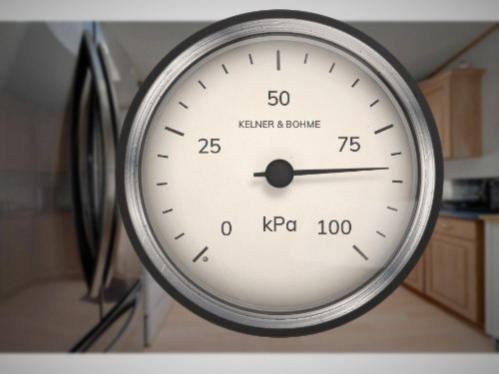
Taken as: value=82.5 unit=kPa
